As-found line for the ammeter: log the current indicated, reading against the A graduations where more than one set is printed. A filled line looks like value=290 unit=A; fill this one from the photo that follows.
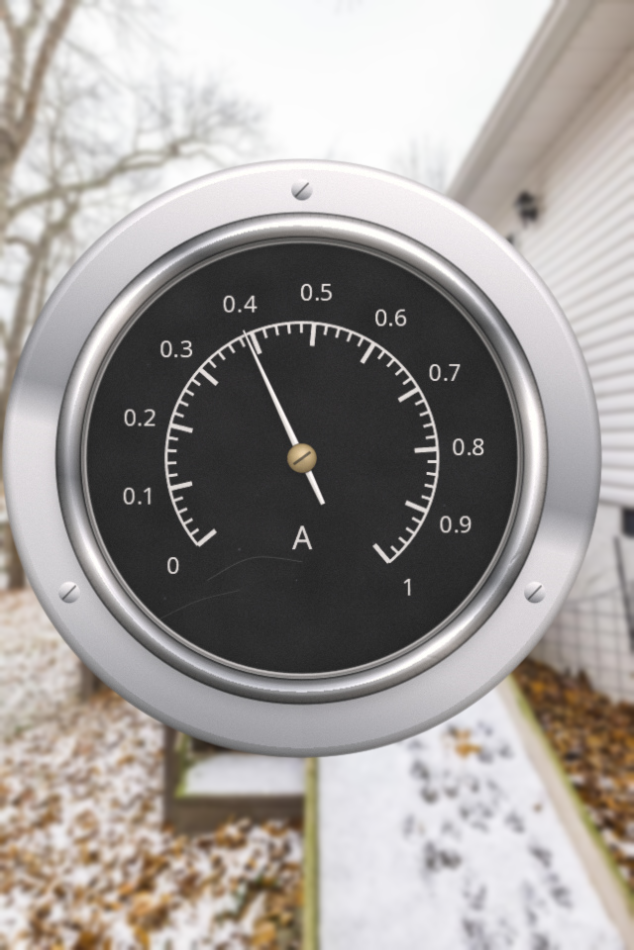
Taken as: value=0.39 unit=A
